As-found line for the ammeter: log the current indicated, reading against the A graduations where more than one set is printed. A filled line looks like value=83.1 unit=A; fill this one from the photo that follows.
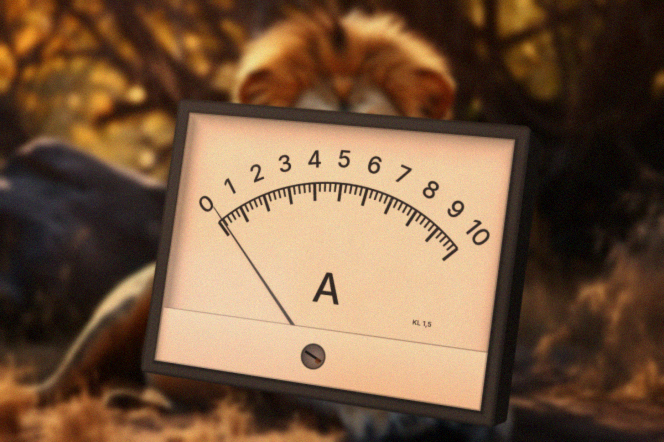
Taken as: value=0.2 unit=A
